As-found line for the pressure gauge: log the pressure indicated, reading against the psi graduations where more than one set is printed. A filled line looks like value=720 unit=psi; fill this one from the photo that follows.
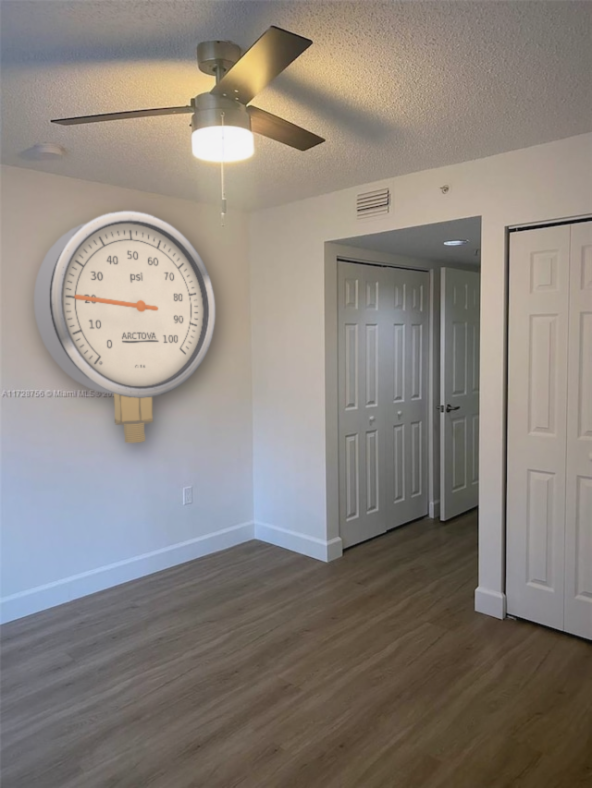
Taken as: value=20 unit=psi
